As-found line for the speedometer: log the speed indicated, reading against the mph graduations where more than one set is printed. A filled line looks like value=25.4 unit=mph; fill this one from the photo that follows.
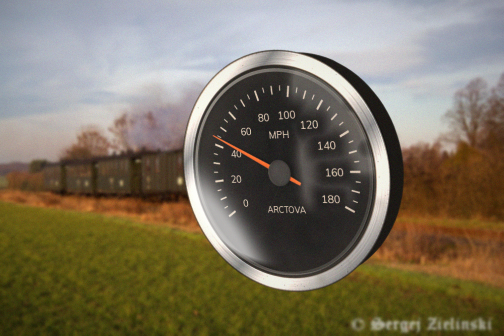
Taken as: value=45 unit=mph
